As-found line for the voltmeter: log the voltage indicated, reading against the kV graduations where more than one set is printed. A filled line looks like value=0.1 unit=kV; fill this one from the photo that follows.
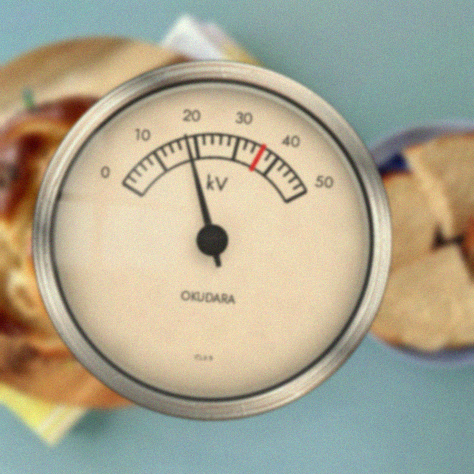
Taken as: value=18 unit=kV
